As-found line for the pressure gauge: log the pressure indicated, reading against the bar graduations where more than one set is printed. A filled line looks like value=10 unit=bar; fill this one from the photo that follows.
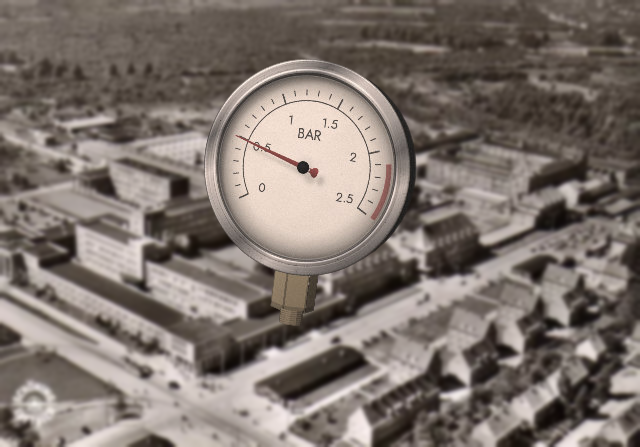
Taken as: value=0.5 unit=bar
